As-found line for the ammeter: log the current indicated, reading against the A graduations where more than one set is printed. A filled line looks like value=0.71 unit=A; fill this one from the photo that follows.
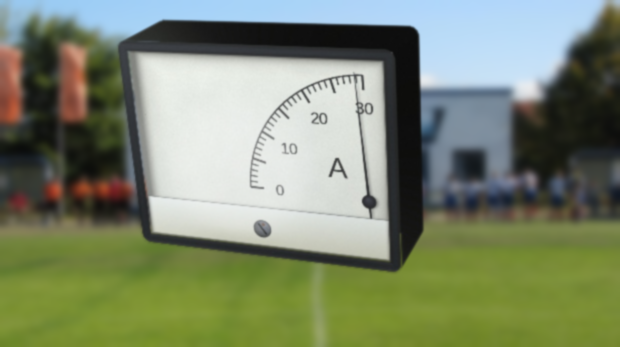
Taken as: value=29 unit=A
